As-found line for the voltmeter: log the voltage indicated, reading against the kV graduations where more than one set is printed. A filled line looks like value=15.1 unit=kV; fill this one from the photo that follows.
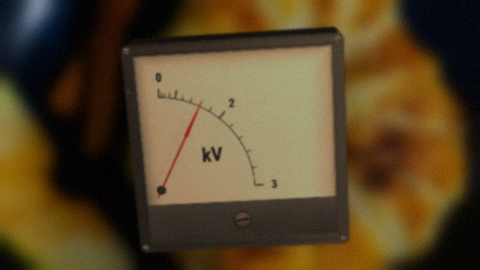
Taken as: value=1.6 unit=kV
